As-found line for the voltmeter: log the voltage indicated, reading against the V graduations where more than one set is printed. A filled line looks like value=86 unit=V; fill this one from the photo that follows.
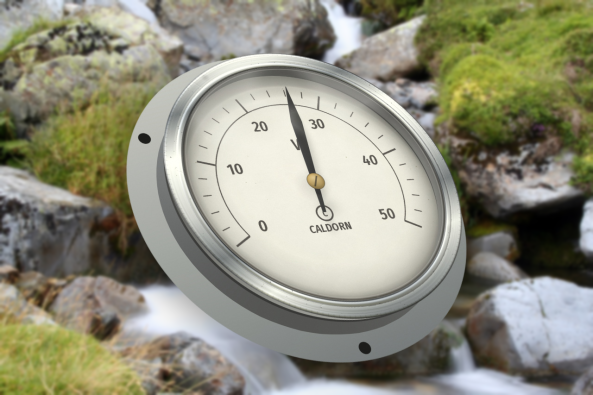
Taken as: value=26 unit=V
